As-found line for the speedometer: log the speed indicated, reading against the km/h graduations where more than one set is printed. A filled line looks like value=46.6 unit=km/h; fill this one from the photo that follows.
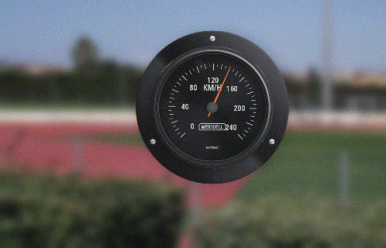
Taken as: value=140 unit=km/h
